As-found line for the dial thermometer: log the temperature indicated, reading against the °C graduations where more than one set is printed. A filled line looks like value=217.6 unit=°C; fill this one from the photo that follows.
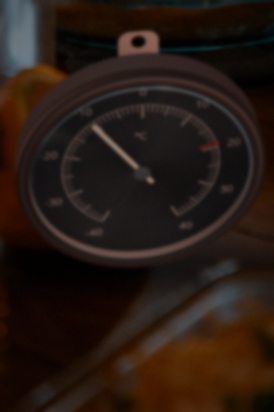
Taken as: value=-10 unit=°C
